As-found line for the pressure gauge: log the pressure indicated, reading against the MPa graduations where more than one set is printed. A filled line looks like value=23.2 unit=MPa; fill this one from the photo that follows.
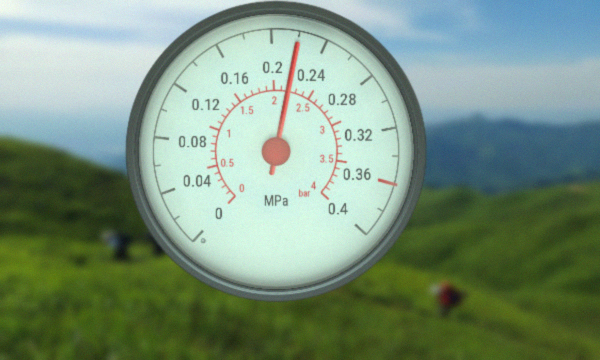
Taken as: value=0.22 unit=MPa
